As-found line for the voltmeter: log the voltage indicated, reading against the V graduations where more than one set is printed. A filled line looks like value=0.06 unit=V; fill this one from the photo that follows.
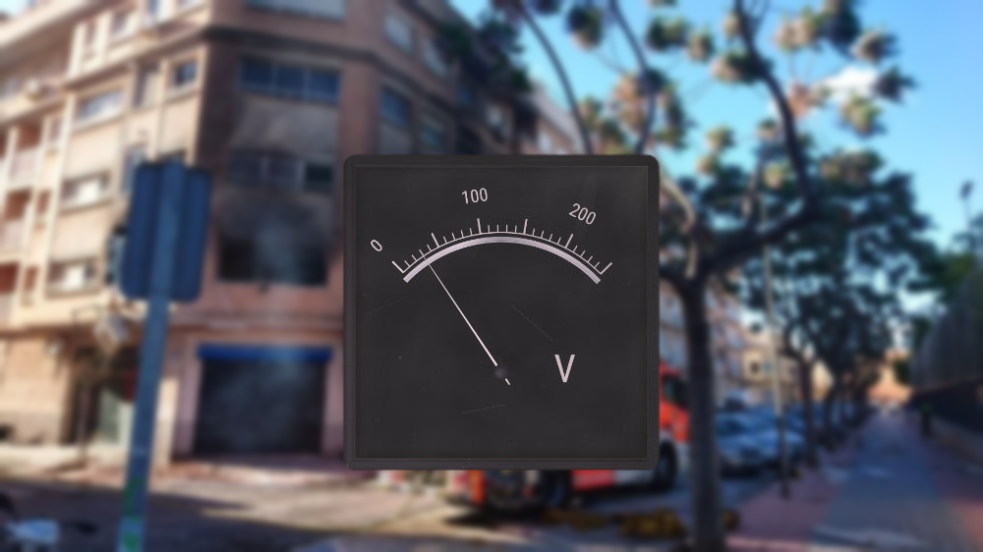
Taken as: value=30 unit=V
